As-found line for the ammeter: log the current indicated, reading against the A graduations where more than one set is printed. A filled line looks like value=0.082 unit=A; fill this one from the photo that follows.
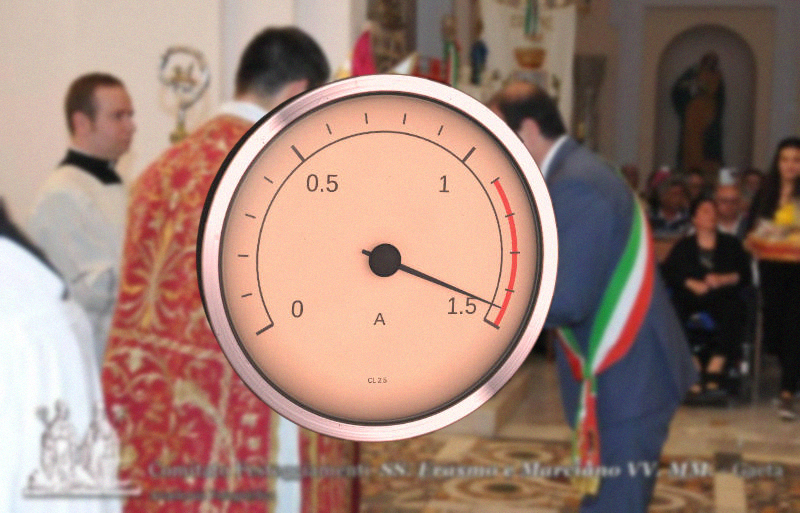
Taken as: value=1.45 unit=A
